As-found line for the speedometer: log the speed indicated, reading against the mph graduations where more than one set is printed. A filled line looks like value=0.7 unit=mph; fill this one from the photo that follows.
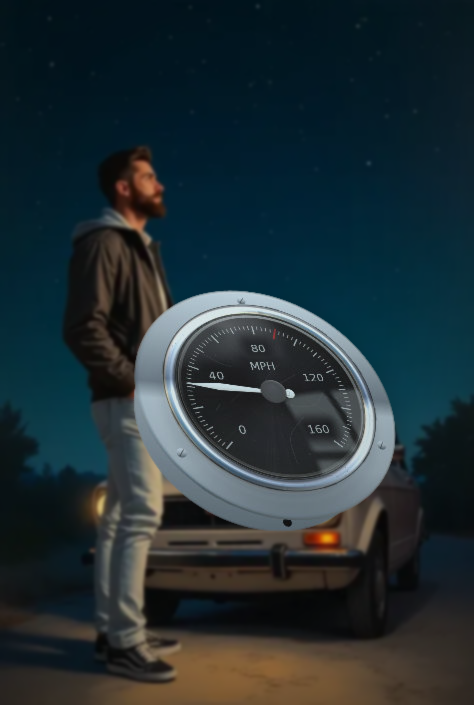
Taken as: value=30 unit=mph
